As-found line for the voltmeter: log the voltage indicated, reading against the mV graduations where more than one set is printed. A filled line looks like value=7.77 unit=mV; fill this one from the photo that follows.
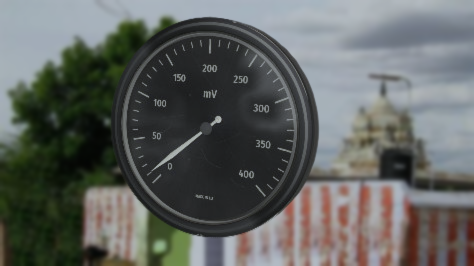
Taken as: value=10 unit=mV
